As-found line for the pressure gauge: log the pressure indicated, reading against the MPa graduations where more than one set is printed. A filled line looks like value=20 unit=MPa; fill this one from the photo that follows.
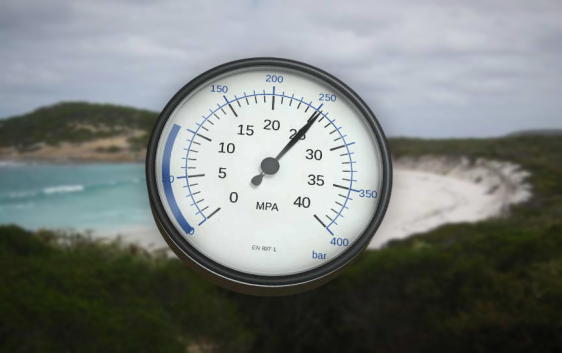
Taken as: value=25.5 unit=MPa
